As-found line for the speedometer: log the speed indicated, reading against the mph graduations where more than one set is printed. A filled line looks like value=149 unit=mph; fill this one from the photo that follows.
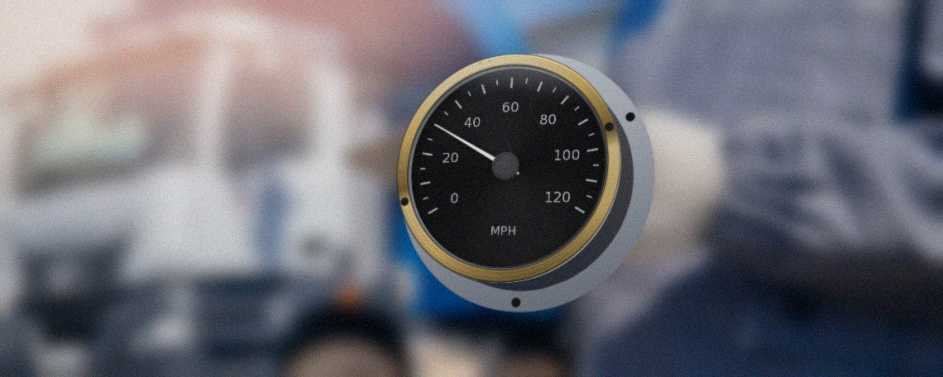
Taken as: value=30 unit=mph
